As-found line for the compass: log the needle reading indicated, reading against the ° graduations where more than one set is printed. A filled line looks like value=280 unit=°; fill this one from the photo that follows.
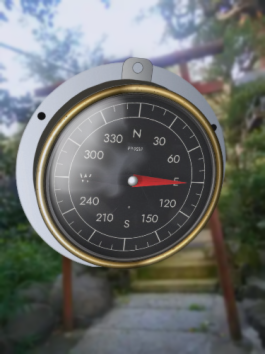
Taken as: value=90 unit=°
